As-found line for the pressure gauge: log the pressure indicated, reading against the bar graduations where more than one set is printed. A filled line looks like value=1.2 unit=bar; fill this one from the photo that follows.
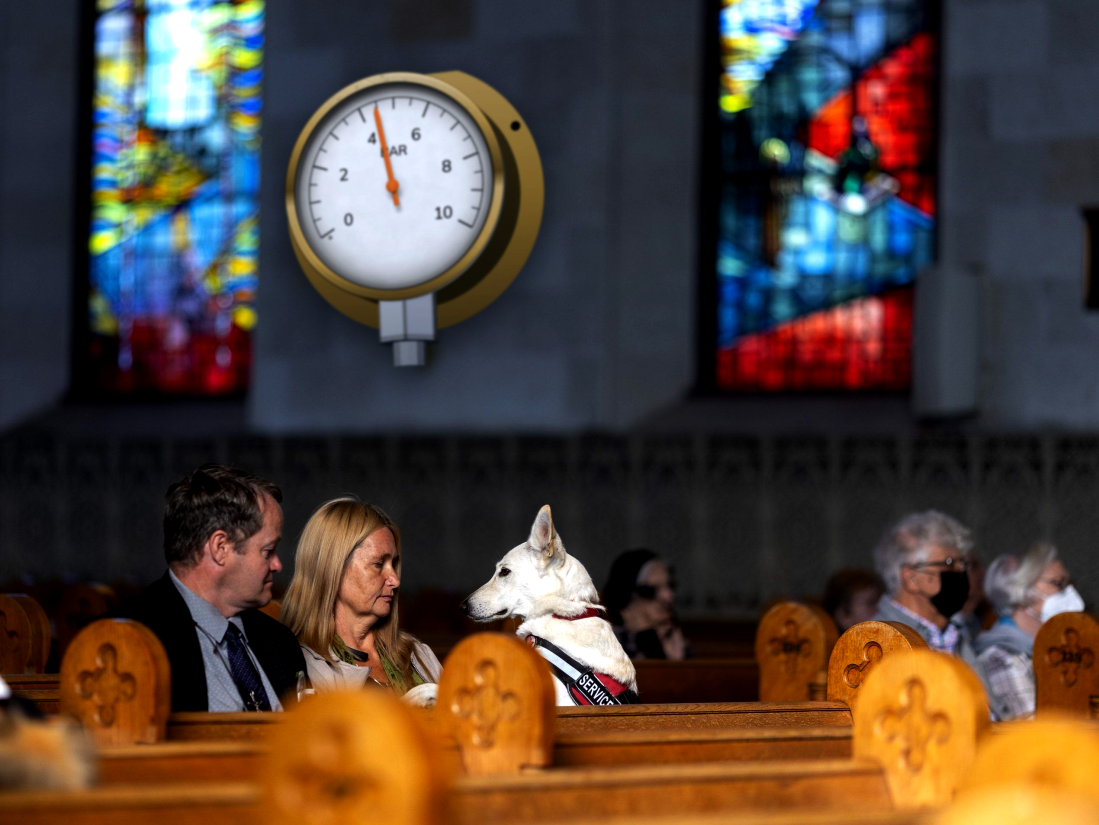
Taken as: value=4.5 unit=bar
